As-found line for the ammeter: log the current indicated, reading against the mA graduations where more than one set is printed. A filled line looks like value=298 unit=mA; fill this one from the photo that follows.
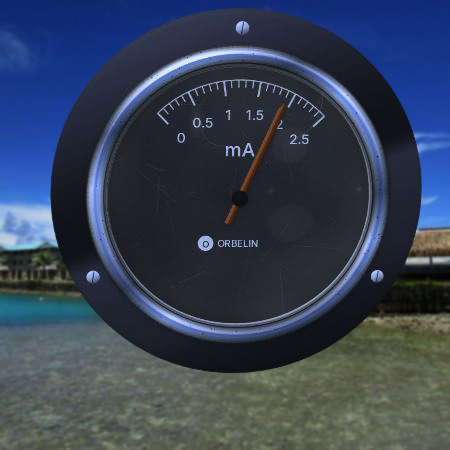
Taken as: value=1.9 unit=mA
